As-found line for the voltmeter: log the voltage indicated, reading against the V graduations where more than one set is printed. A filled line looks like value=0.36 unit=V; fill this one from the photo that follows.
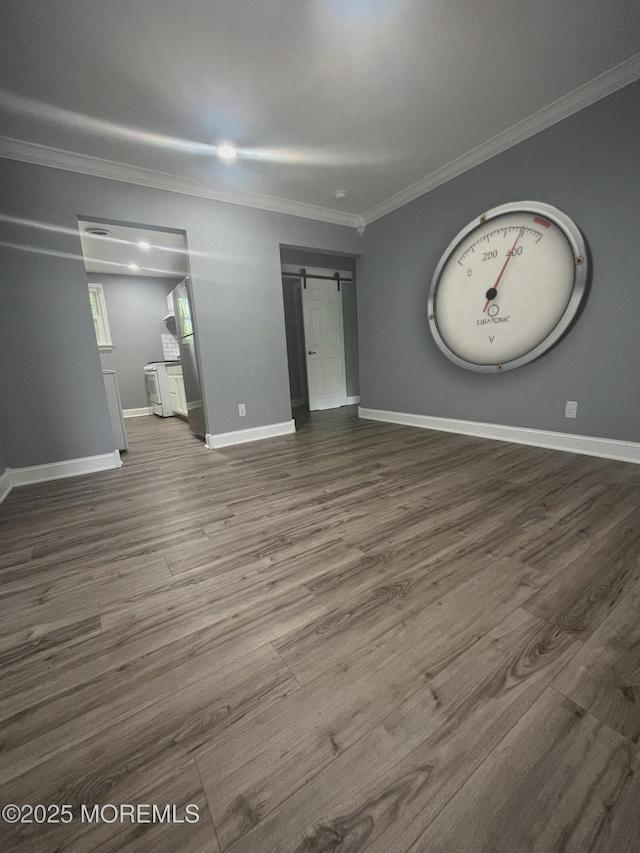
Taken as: value=400 unit=V
